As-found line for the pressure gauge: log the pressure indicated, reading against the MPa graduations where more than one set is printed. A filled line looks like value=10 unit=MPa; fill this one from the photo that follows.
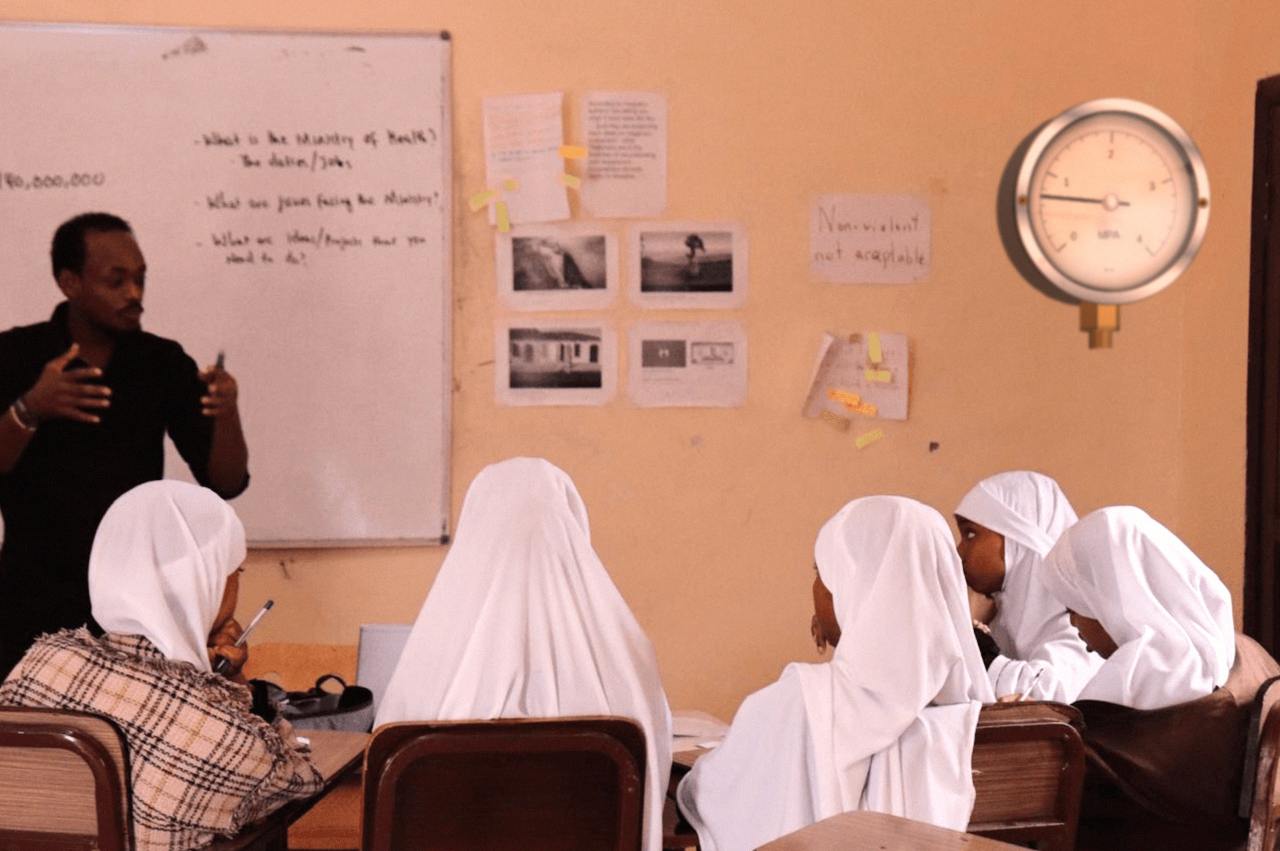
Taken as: value=0.7 unit=MPa
